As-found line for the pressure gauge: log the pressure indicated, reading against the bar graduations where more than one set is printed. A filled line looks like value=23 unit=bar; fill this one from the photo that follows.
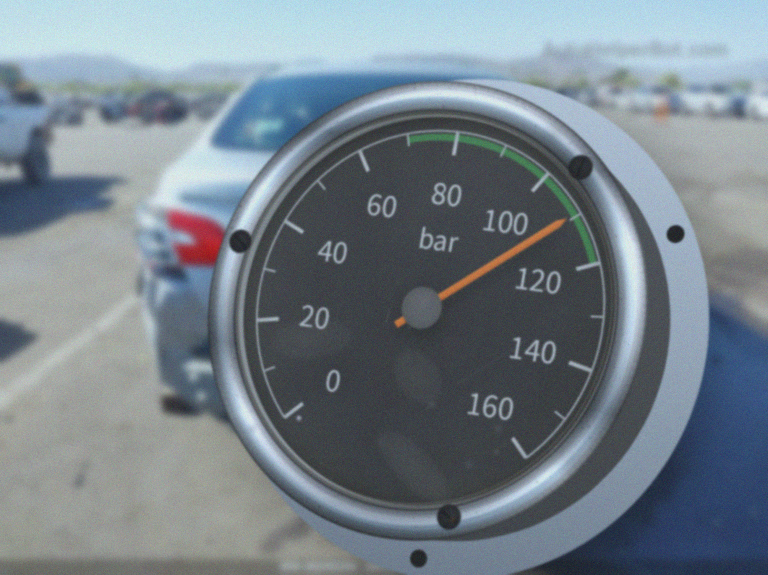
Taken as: value=110 unit=bar
